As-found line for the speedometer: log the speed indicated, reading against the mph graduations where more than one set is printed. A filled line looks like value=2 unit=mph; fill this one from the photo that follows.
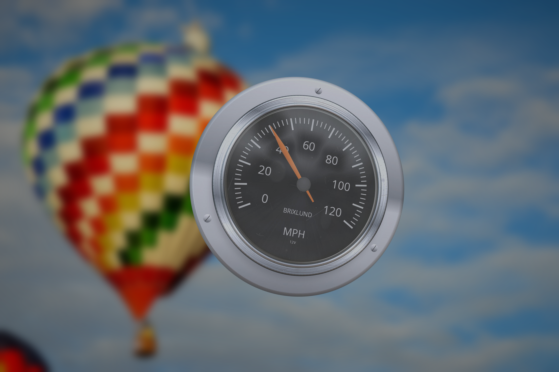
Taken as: value=40 unit=mph
